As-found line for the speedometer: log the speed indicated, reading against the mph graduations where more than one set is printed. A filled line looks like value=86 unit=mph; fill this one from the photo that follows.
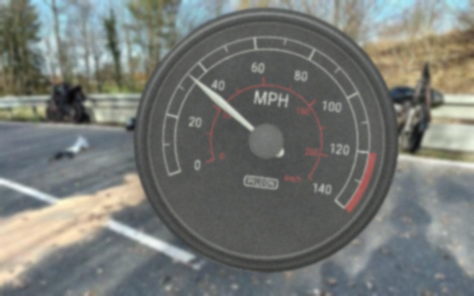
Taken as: value=35 unit=mph
